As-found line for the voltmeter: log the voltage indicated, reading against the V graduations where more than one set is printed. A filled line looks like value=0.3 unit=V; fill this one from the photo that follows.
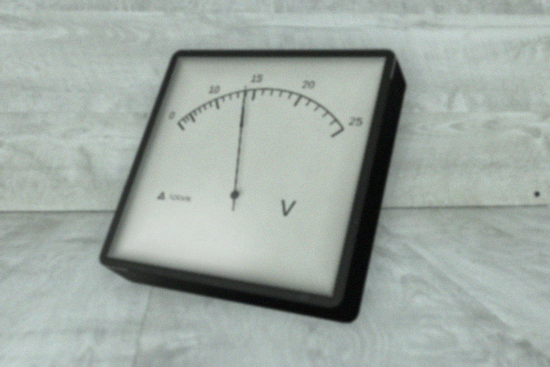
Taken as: value=14 unit=V
